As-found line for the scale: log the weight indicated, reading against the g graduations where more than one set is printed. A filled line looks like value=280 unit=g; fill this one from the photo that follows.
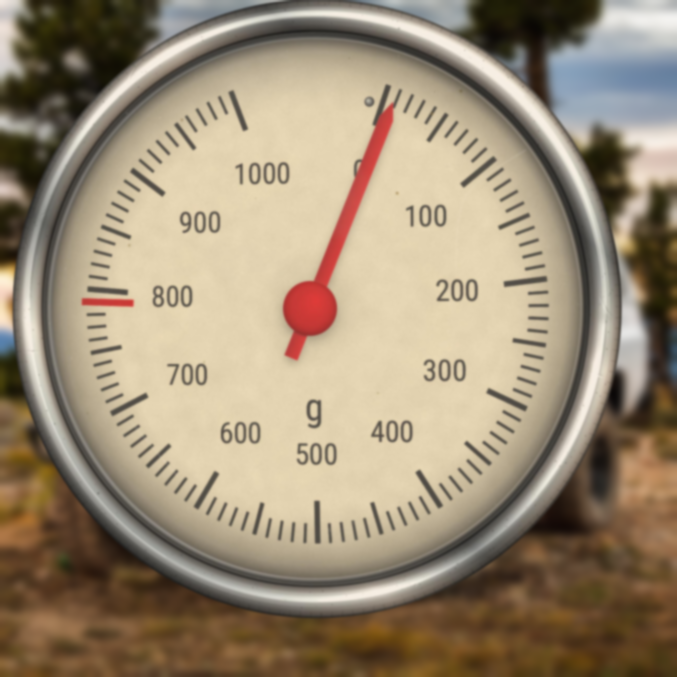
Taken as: value=10 unit=g
